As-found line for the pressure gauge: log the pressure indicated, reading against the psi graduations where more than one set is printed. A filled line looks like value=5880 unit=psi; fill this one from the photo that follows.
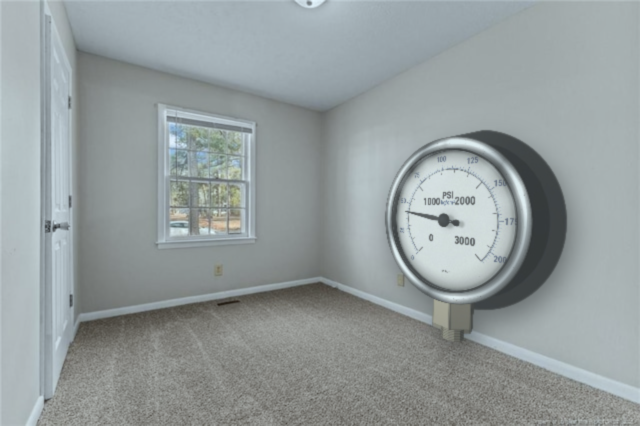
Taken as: value=600 unit=psi
